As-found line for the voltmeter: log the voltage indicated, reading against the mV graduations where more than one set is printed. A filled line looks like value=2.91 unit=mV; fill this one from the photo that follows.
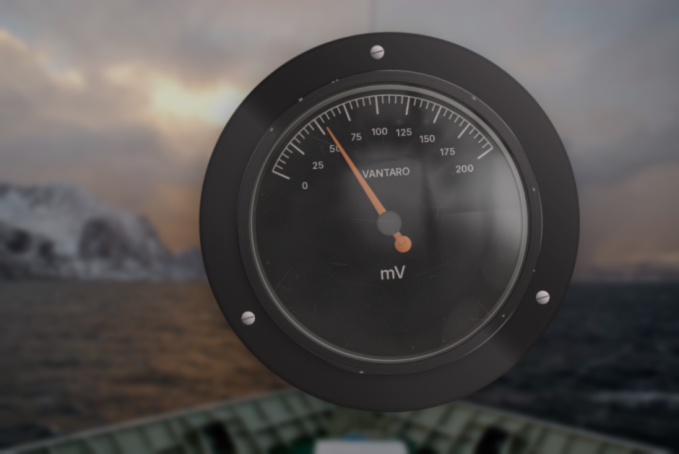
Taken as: value=55 unit=mV
